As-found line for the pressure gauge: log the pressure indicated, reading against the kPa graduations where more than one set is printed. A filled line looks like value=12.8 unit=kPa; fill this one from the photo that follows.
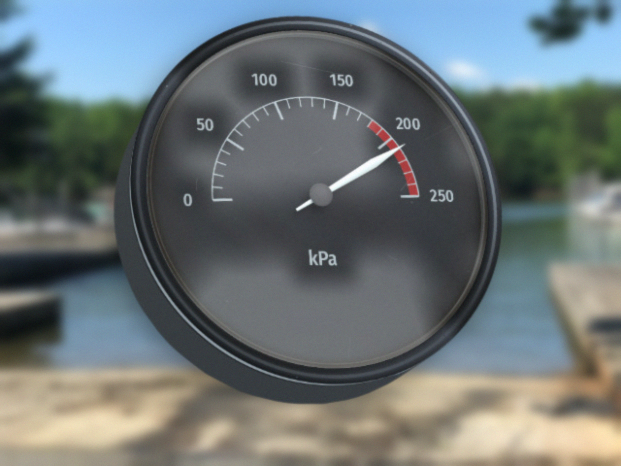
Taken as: value=210 unit=kPa
